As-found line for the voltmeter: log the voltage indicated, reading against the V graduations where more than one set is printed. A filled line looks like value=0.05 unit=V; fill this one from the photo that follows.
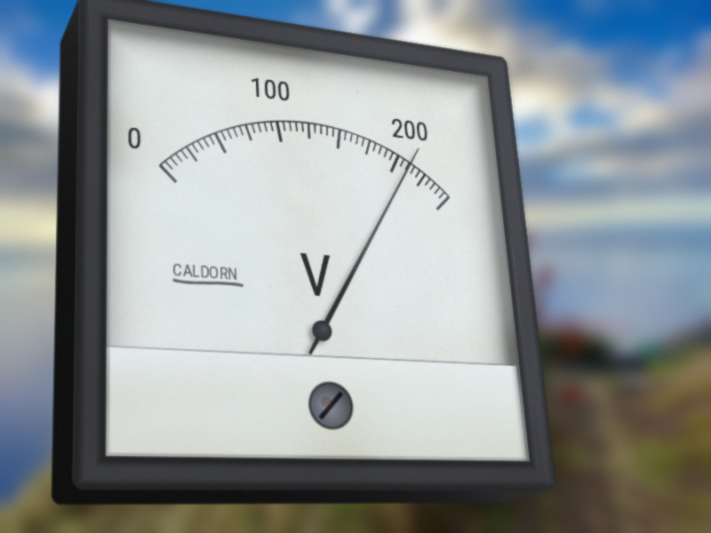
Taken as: value=210 unit=V
